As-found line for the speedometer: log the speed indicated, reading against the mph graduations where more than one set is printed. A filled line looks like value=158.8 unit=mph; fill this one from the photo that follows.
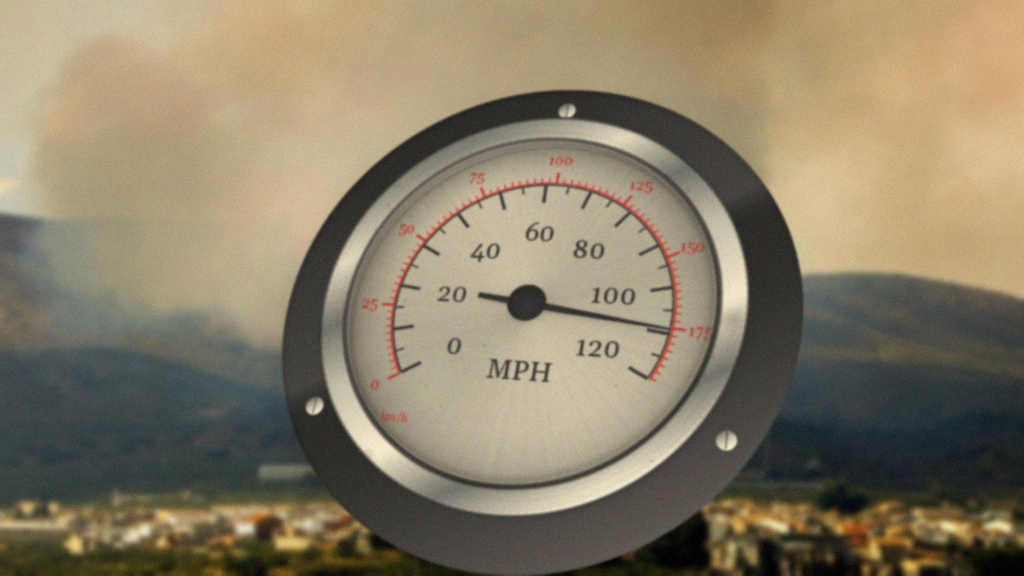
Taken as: value=110 unit=mph
